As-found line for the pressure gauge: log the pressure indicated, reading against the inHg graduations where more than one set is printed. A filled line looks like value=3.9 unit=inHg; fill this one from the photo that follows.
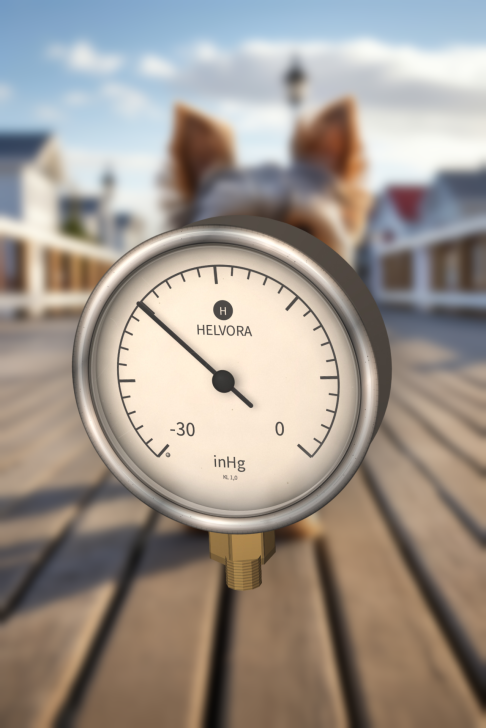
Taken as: value=-20 unit=inHg
